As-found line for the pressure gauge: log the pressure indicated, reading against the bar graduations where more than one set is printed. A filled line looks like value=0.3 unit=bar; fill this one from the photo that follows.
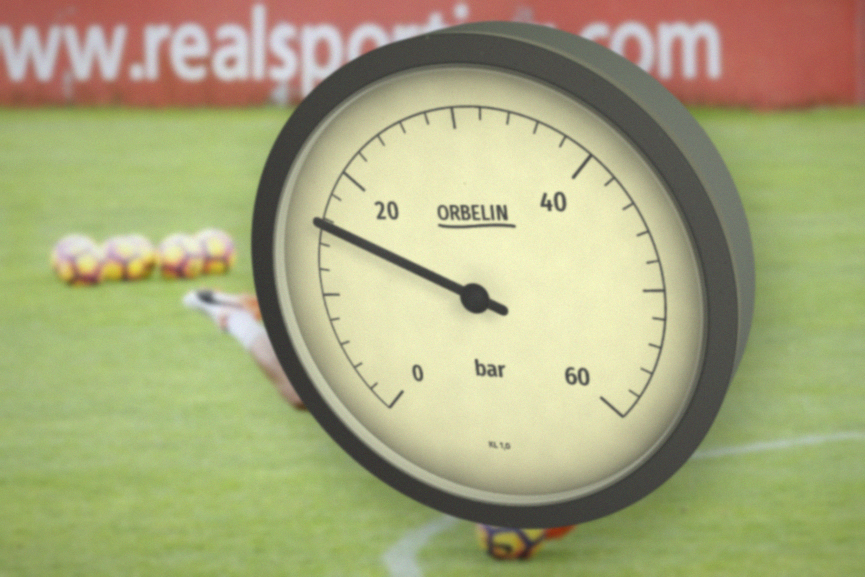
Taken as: value=16 unit=bar
